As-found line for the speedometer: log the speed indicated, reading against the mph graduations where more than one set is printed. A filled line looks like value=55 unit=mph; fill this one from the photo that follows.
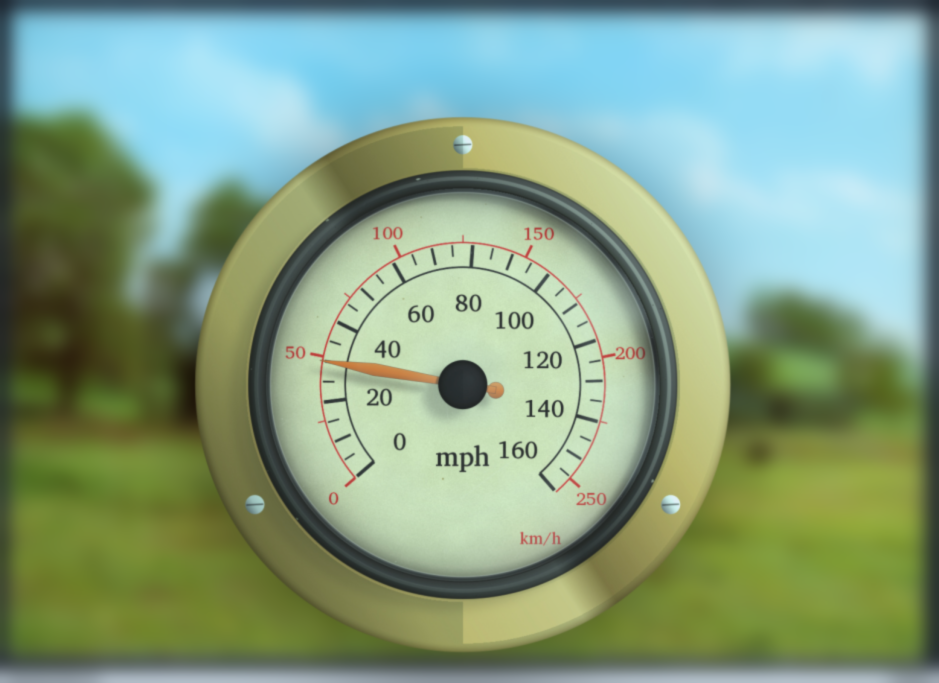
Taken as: value=30 unit=mph
